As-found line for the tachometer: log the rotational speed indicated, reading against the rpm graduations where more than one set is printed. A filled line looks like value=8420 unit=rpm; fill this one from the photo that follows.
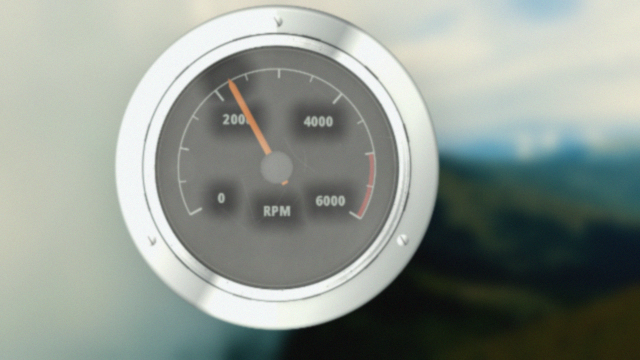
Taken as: value=2250 unit=rpm
